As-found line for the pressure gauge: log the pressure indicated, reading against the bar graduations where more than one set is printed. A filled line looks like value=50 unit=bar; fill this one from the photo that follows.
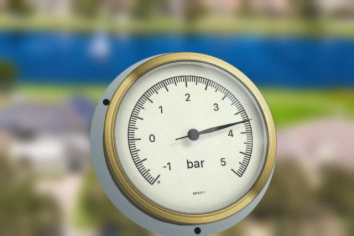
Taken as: value=3.75 unit=bar
